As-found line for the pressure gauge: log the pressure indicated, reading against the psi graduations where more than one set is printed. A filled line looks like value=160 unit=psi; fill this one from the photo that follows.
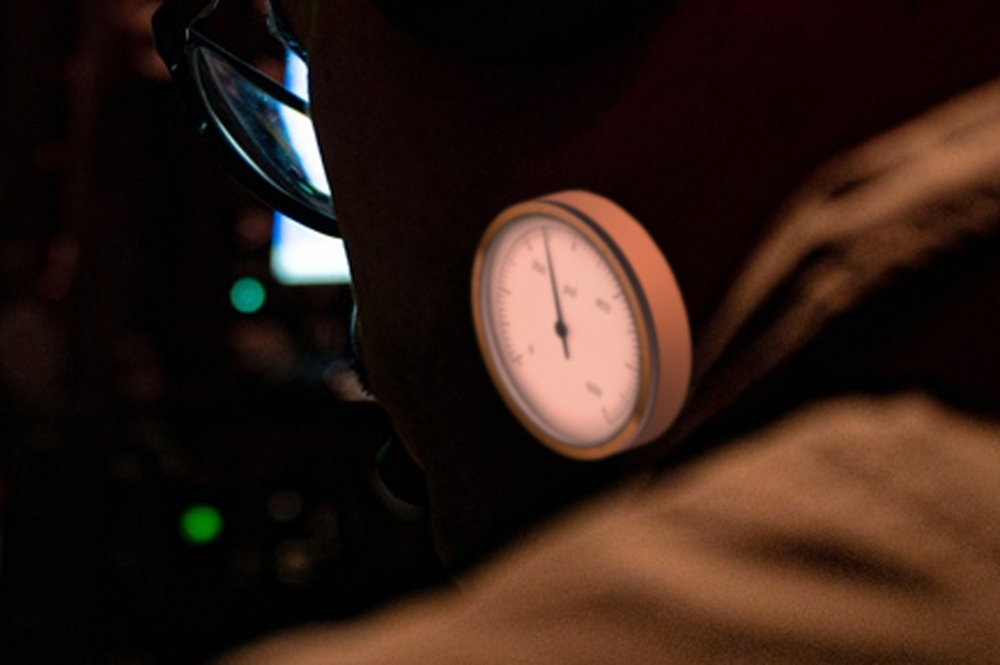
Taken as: value=250 unit=psi
